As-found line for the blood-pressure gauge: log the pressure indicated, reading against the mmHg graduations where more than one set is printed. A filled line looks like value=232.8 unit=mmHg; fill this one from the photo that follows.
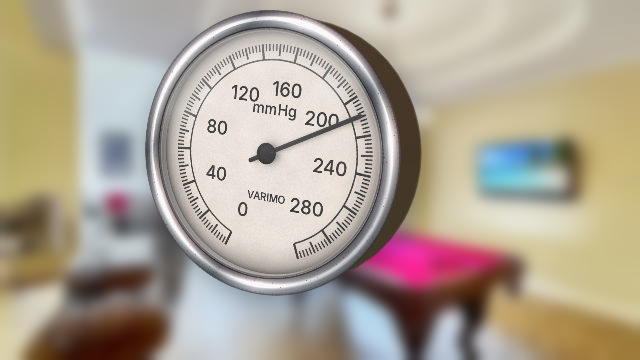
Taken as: value=210 unit=mmHg
